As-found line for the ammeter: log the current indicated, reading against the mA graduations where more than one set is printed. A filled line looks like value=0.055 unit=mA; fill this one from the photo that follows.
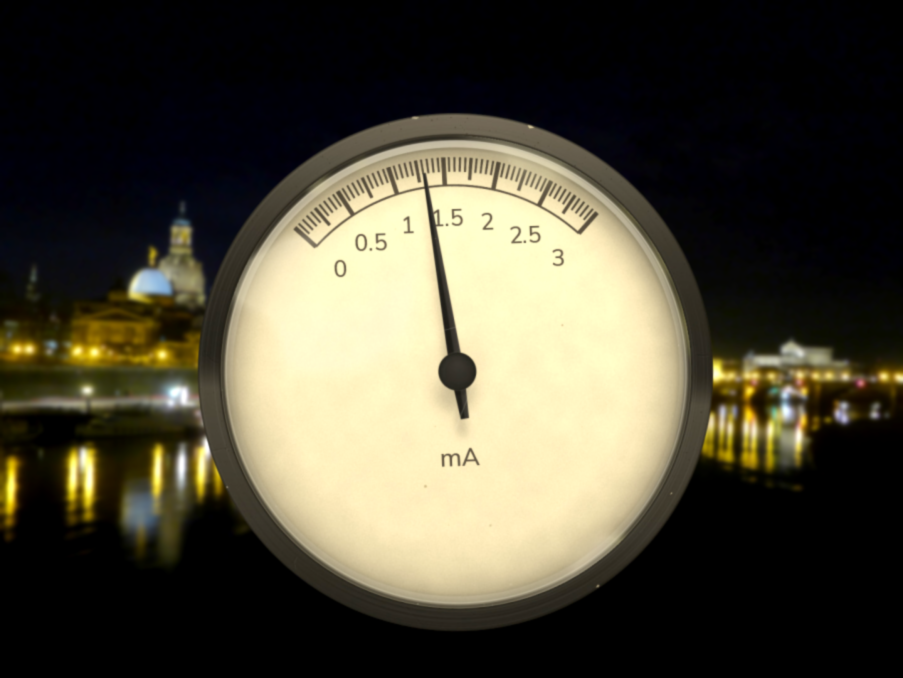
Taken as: value=1.3 unit=mA
